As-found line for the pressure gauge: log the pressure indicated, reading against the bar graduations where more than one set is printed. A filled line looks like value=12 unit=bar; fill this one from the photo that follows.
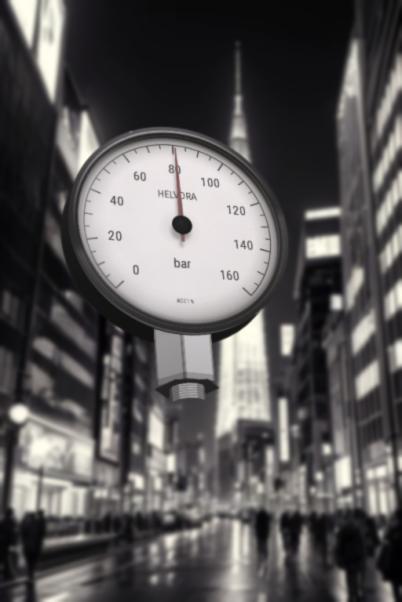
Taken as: value=80 unit=bar
